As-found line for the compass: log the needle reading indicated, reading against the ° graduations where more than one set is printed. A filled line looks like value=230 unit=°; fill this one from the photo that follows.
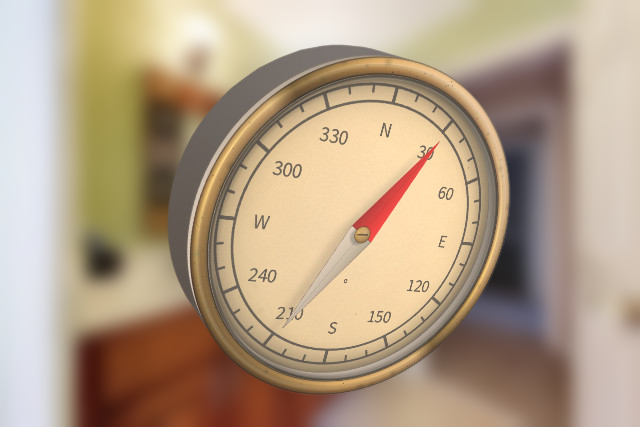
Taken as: value=30 unit=°
